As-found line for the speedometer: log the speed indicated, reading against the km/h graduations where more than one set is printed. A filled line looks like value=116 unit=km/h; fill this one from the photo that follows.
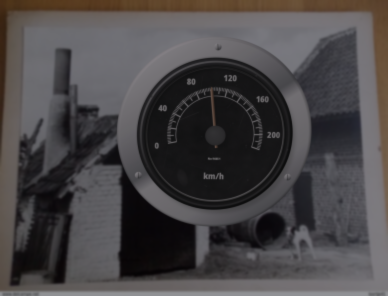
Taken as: value=100 unit=km/h
